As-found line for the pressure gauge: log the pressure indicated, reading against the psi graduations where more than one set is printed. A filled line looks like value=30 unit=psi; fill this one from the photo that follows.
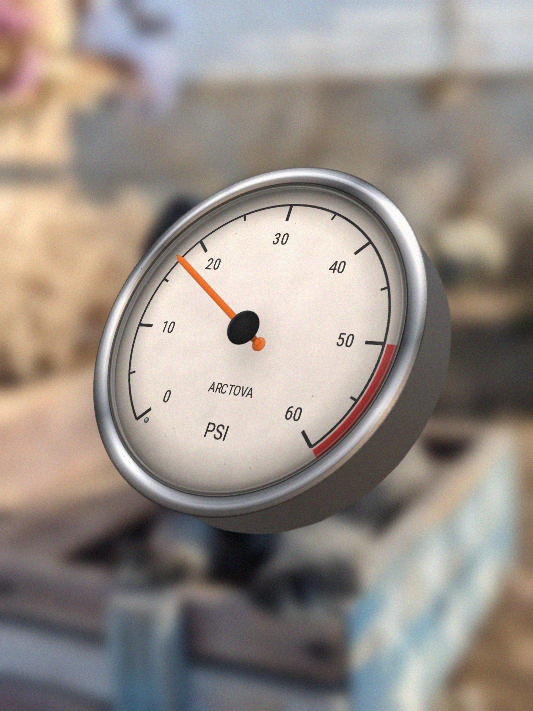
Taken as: value=17.5 unit=psi
